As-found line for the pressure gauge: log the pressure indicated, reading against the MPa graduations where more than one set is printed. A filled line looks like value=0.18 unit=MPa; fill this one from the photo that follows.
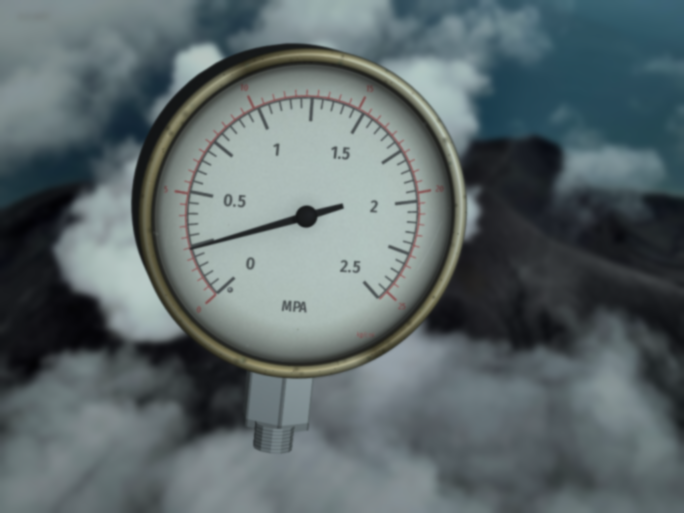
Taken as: value=0.25 unit=MPa
